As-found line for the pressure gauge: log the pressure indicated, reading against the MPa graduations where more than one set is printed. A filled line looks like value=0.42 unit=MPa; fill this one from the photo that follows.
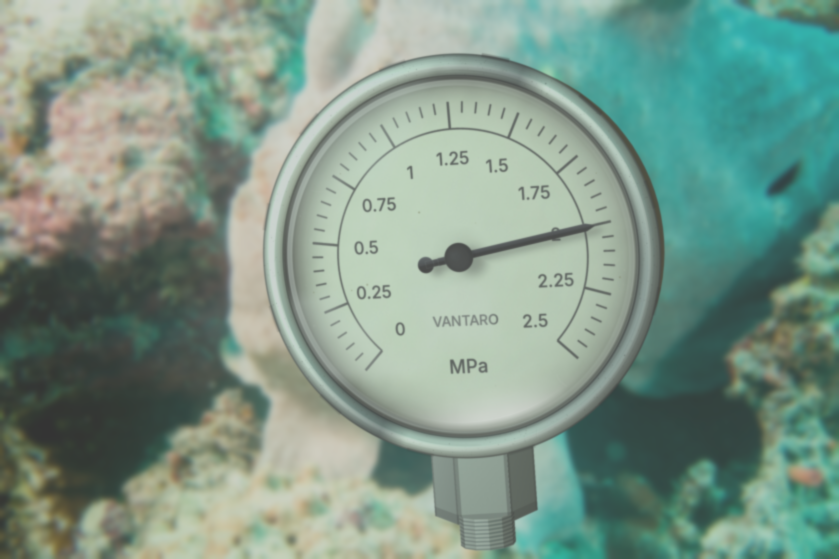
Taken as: value=2 unit=MPa
